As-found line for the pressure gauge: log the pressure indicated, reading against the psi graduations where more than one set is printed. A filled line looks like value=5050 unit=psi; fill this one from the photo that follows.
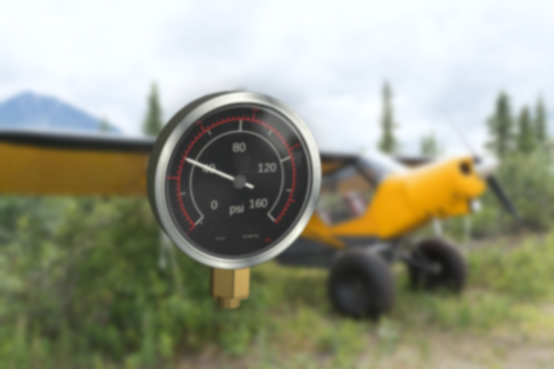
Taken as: value=40 unit=psi
